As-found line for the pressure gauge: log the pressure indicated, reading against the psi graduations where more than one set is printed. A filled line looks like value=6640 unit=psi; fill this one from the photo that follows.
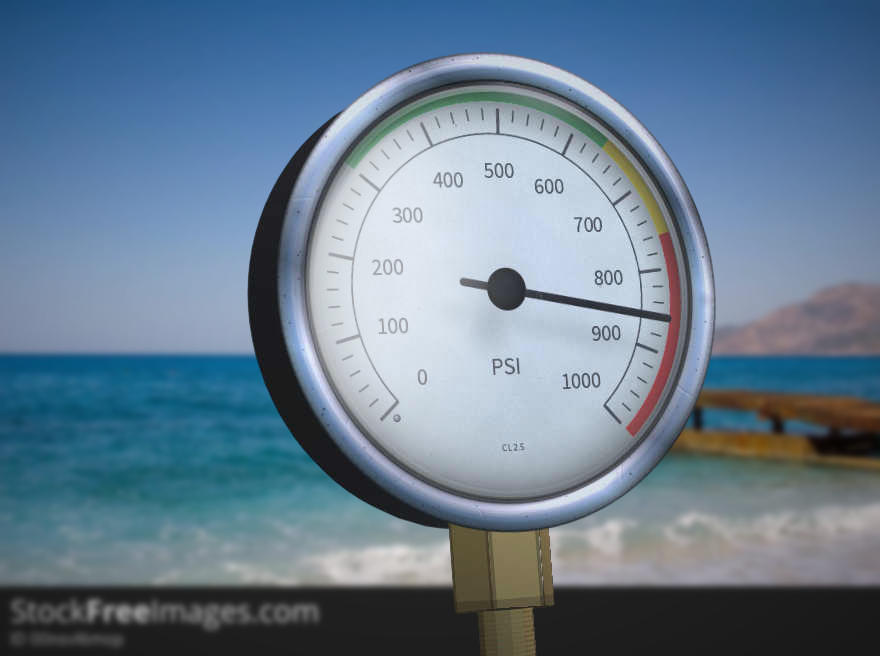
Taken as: value=860 unit=psi
